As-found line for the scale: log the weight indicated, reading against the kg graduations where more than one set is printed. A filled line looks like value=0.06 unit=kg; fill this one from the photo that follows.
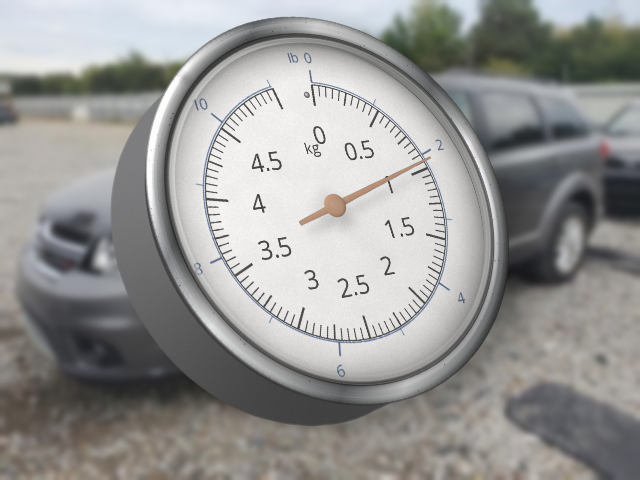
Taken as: value=0.95 unit=kg
